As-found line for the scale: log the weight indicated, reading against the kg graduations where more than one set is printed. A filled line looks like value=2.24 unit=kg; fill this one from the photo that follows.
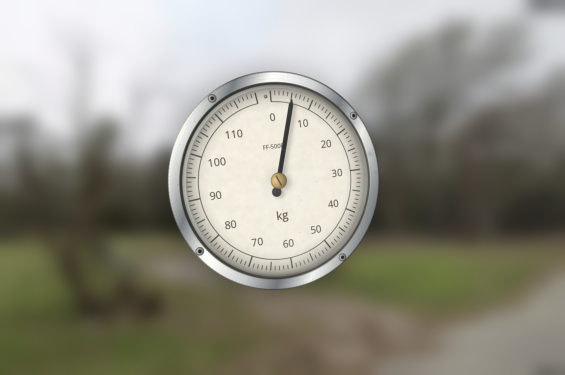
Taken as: value=5 unit=kg
